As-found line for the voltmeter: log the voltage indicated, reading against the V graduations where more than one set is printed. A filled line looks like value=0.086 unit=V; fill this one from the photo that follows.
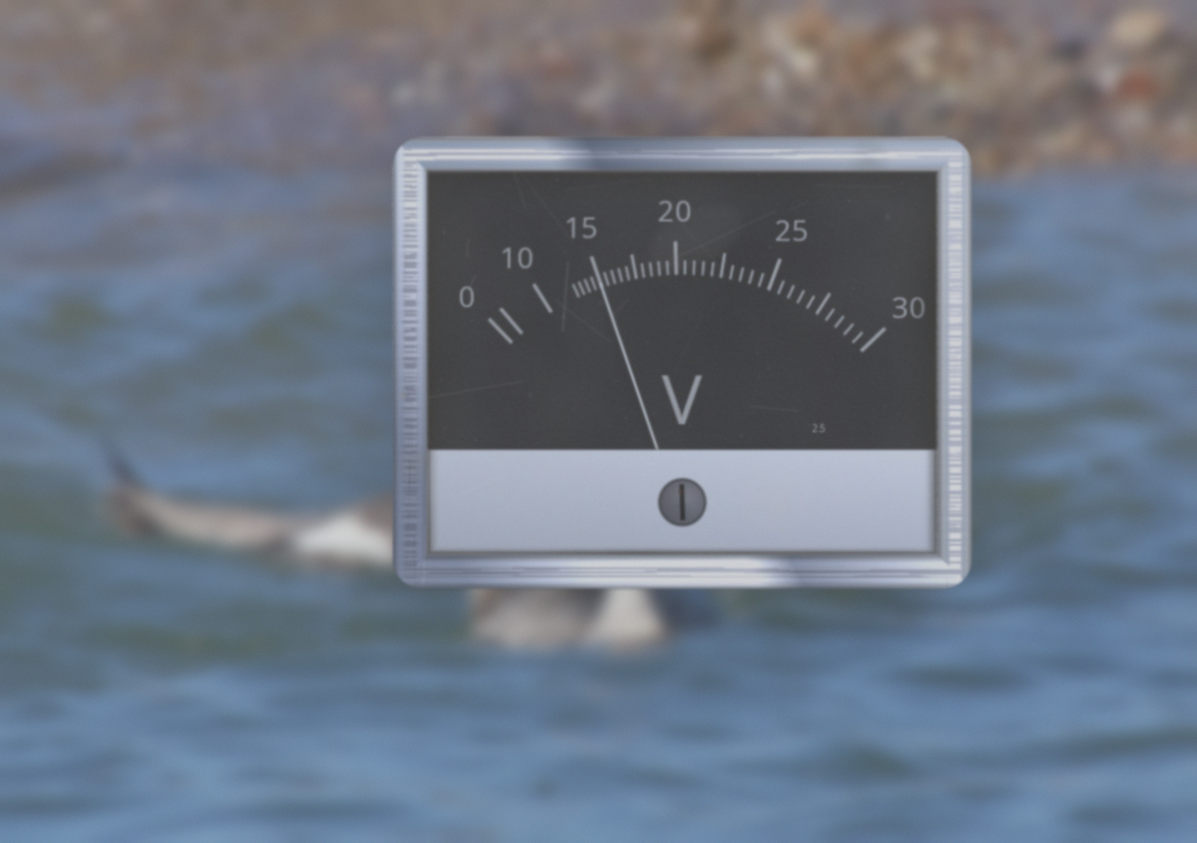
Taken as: value=15 unit=V
